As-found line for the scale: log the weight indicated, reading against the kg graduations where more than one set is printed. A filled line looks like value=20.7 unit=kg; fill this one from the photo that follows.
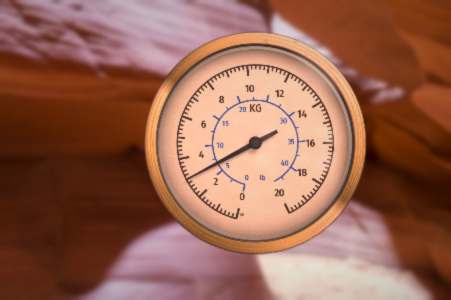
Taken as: value=3 unit=kg
